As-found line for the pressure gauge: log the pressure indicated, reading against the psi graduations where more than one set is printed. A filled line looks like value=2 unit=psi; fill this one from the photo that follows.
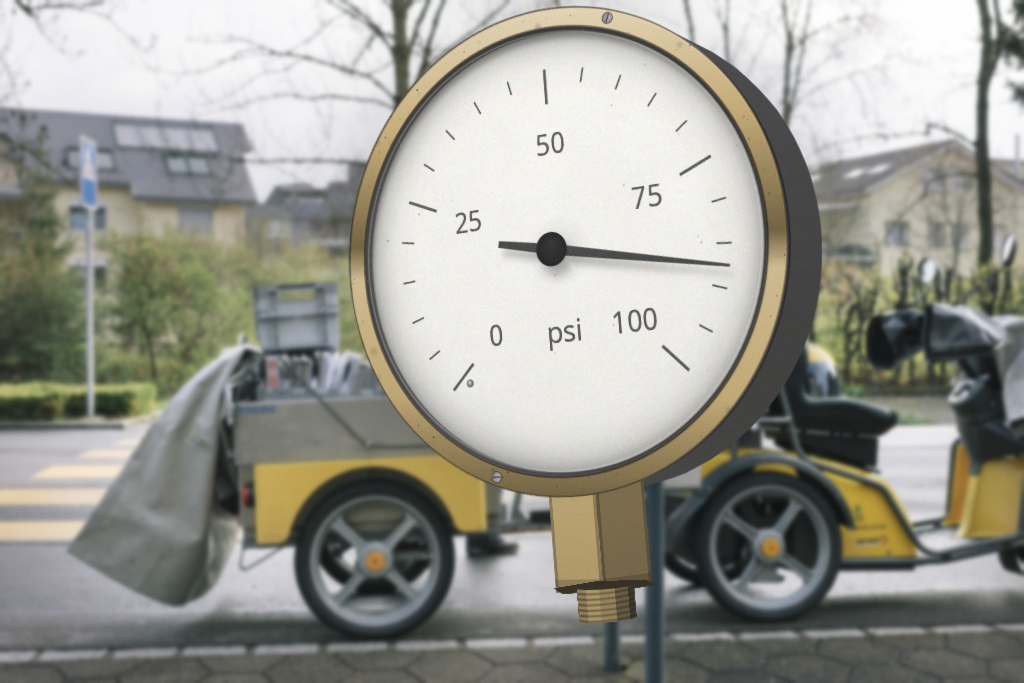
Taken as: value=87.5 unit=psi
